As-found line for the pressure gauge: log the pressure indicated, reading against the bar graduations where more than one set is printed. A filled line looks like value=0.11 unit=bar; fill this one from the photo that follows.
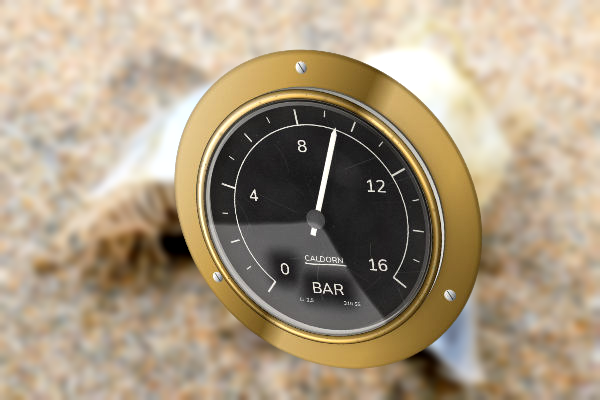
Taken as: value=9.5 unit=bar
